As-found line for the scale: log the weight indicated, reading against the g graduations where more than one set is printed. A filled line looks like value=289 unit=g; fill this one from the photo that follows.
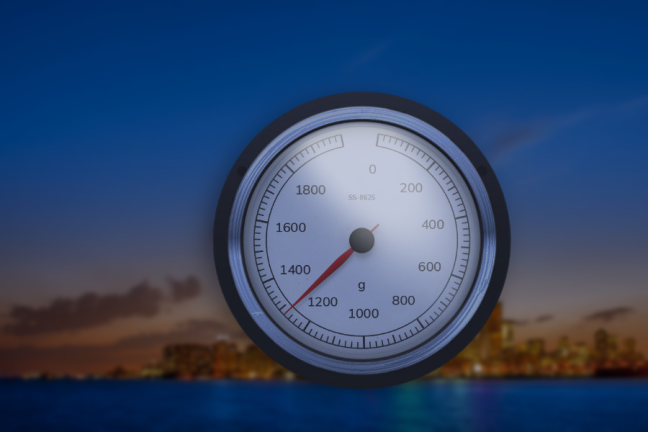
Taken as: value=1280 unit=g
